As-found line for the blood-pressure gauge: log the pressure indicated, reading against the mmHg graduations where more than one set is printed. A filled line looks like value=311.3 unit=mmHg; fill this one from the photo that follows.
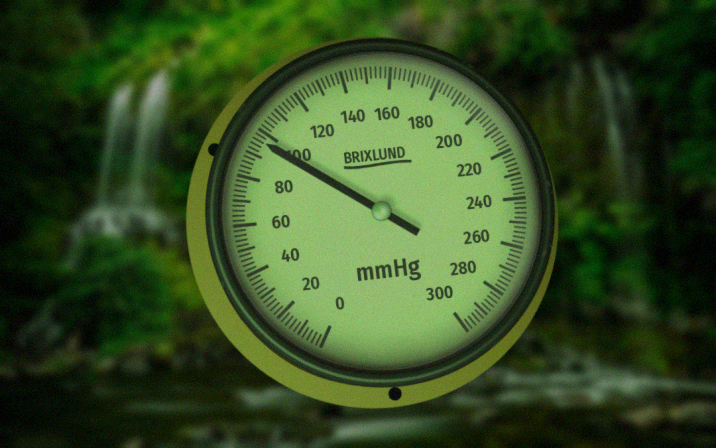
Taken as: value=96 unit=mmHg
